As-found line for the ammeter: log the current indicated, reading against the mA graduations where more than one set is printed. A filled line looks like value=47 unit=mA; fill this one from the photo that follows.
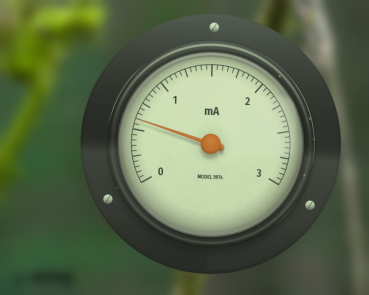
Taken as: value=0.6 unit=mA
